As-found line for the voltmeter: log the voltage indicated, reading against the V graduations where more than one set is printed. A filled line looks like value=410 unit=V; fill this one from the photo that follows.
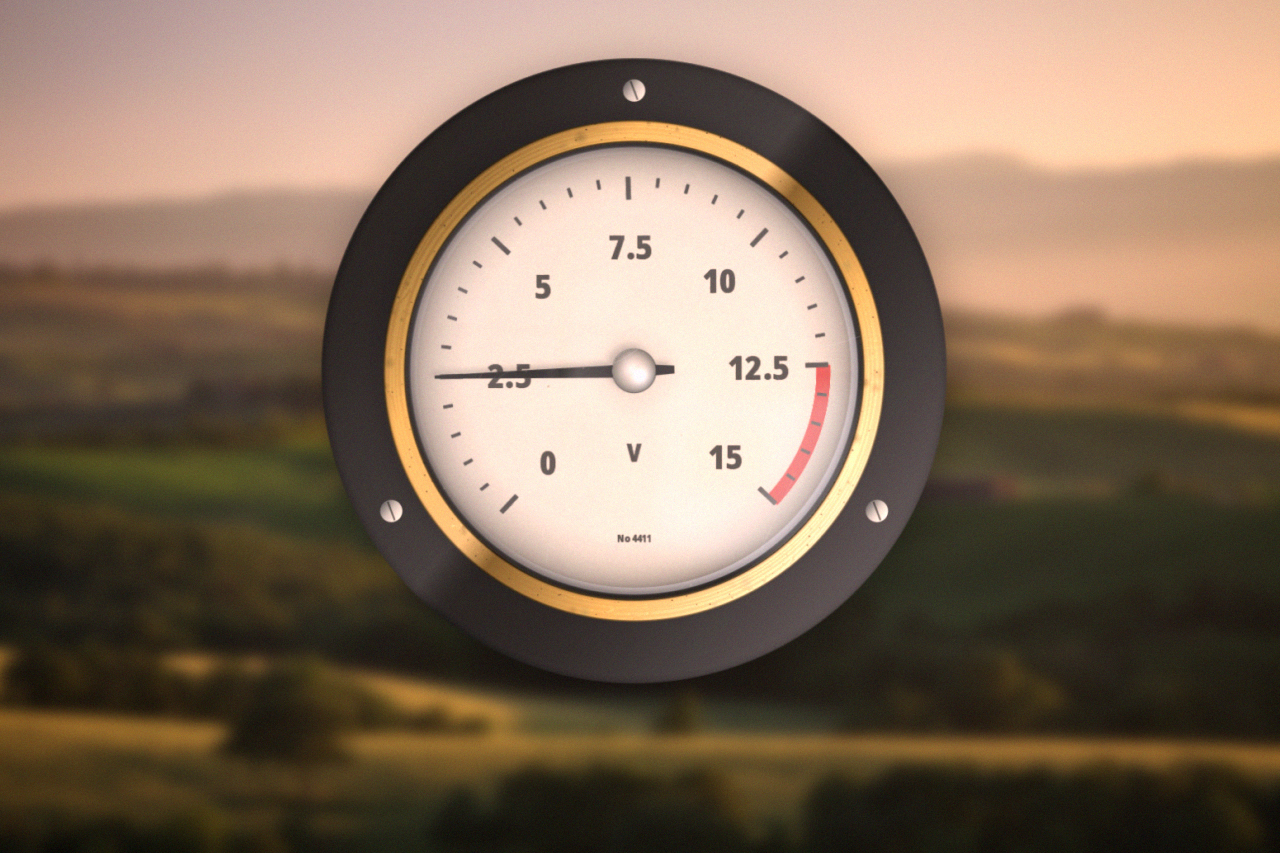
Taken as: value=2.5 unit=V
